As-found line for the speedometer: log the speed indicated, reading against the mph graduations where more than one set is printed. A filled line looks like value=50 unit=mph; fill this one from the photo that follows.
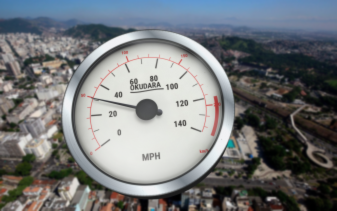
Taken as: value=30 unit=mph
